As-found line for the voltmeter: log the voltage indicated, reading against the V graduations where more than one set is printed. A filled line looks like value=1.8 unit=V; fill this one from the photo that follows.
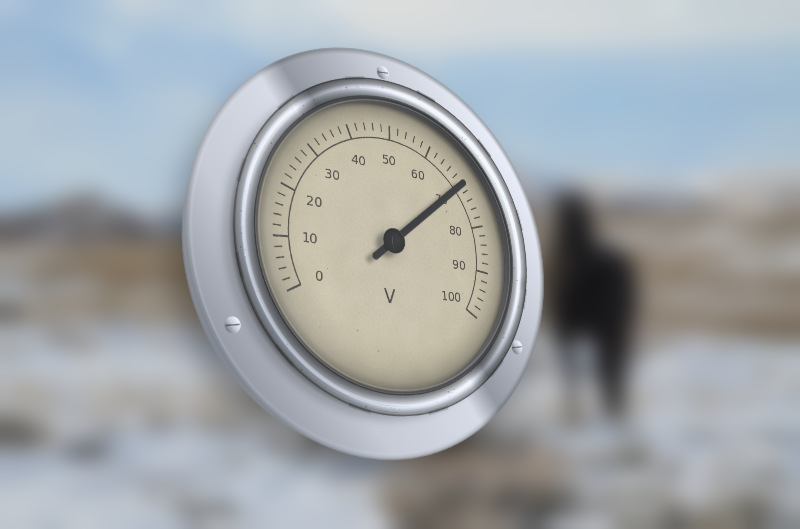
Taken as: value=70 unit=V
